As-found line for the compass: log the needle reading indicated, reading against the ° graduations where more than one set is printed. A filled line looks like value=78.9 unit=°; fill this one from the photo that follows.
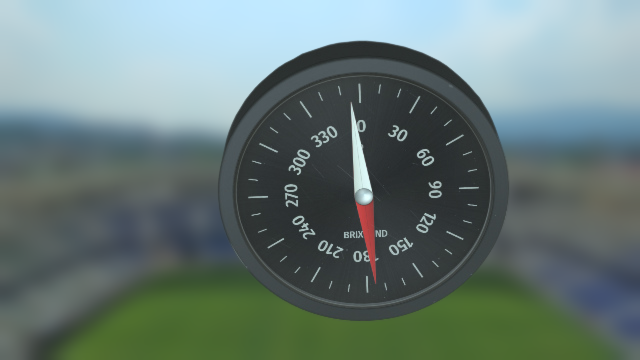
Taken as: value=175 unit=°
